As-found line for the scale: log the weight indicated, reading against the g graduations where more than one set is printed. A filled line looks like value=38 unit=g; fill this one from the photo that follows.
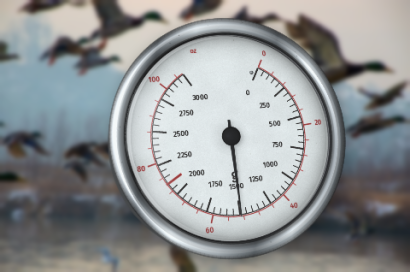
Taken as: value=1500 unit=g
